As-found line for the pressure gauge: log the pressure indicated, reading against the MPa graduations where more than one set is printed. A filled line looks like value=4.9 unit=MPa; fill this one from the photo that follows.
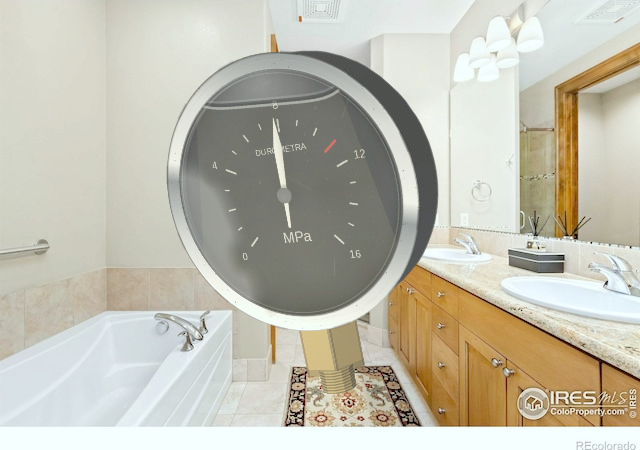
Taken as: value=8 unit=MPa
